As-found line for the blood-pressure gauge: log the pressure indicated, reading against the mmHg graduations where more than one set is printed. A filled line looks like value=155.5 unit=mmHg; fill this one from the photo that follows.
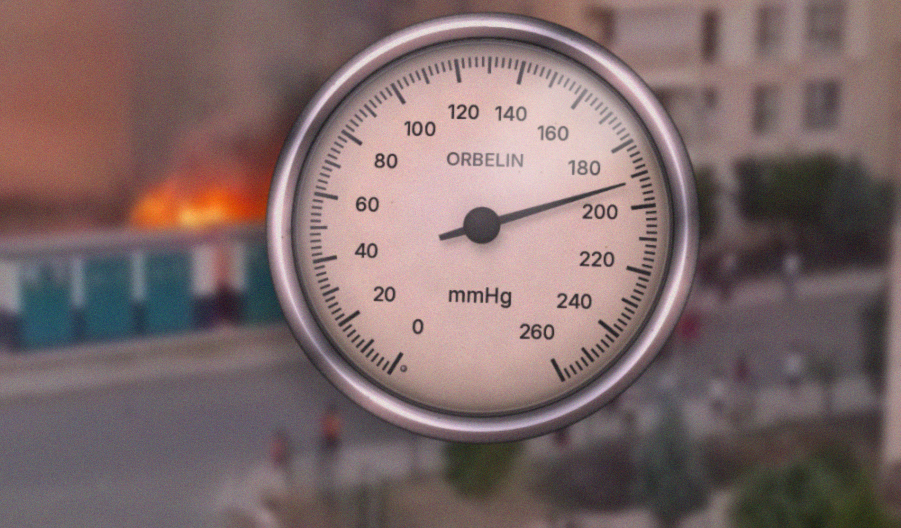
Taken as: value=192 unit=mmHg
